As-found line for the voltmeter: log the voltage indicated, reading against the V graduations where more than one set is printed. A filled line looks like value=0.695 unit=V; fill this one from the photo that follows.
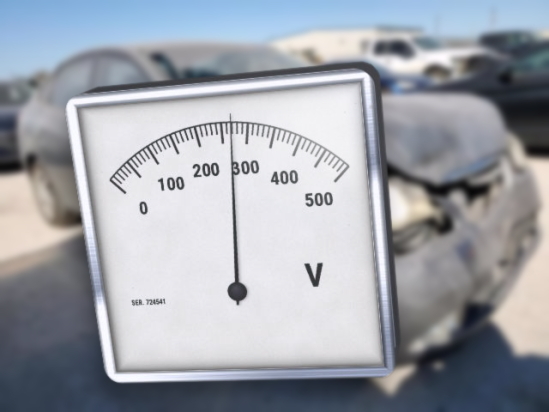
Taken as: value=270 unit=V
